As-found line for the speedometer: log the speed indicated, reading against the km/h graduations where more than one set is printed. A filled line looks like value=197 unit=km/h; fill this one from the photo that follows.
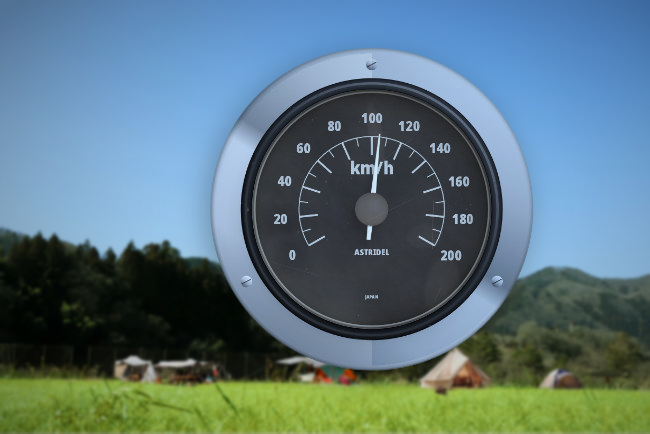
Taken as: value=105 unit=km/h
